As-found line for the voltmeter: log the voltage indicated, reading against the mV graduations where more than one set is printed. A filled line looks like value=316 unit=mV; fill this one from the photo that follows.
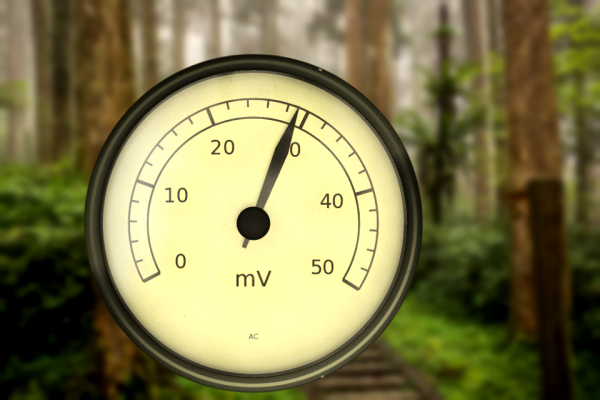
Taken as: value=29 unit=mV
